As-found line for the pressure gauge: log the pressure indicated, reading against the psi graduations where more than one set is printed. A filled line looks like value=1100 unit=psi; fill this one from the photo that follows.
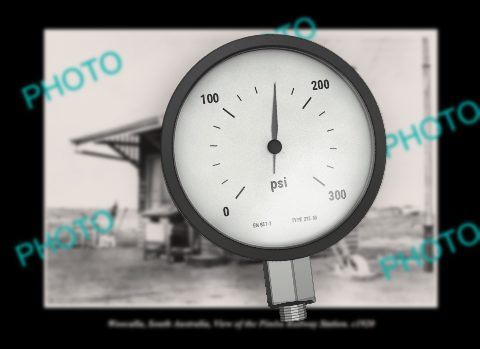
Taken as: value=160 unit=psi
